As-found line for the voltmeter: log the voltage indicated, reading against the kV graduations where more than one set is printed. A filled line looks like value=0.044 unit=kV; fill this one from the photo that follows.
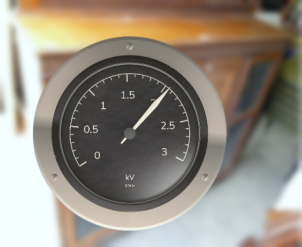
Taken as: value=2.05 unit=kV
